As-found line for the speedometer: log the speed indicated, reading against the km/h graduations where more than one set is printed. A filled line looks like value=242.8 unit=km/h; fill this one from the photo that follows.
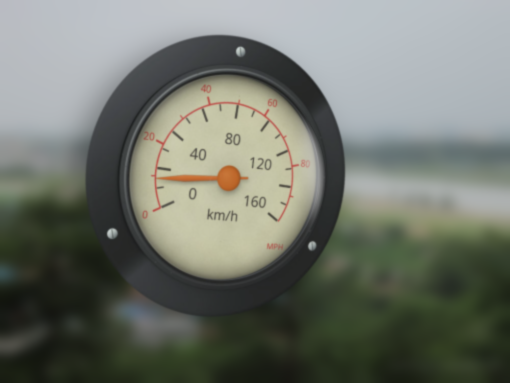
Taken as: value=15 unit=km/h
